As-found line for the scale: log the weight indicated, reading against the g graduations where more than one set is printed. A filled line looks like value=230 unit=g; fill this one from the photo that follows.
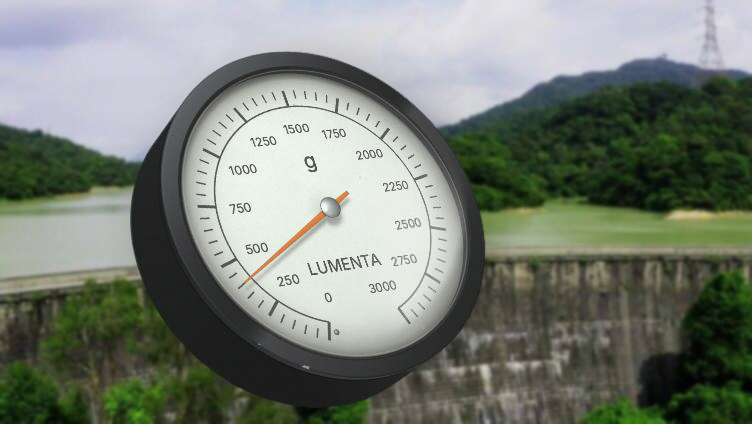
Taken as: value=400 unit=g
